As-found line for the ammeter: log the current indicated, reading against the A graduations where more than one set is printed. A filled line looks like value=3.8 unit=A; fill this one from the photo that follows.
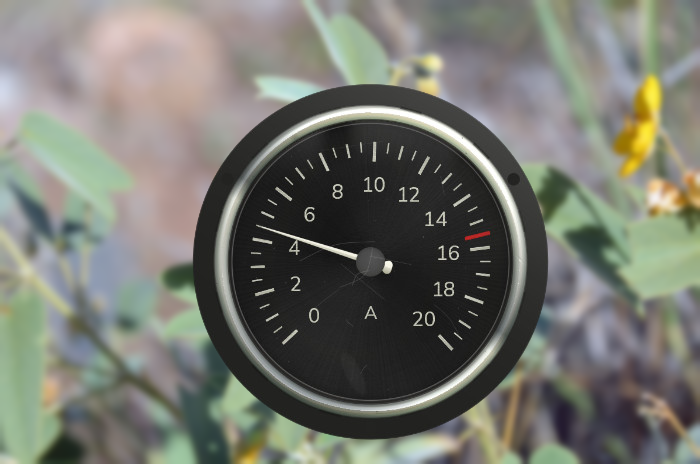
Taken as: value=4.5 unit=A
